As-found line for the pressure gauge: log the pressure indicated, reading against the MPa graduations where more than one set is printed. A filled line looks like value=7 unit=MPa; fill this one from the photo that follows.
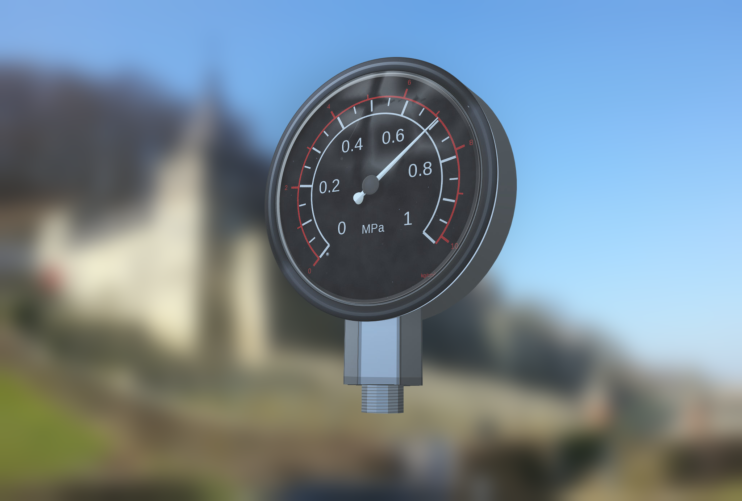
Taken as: value=0.7 unit=MPa
